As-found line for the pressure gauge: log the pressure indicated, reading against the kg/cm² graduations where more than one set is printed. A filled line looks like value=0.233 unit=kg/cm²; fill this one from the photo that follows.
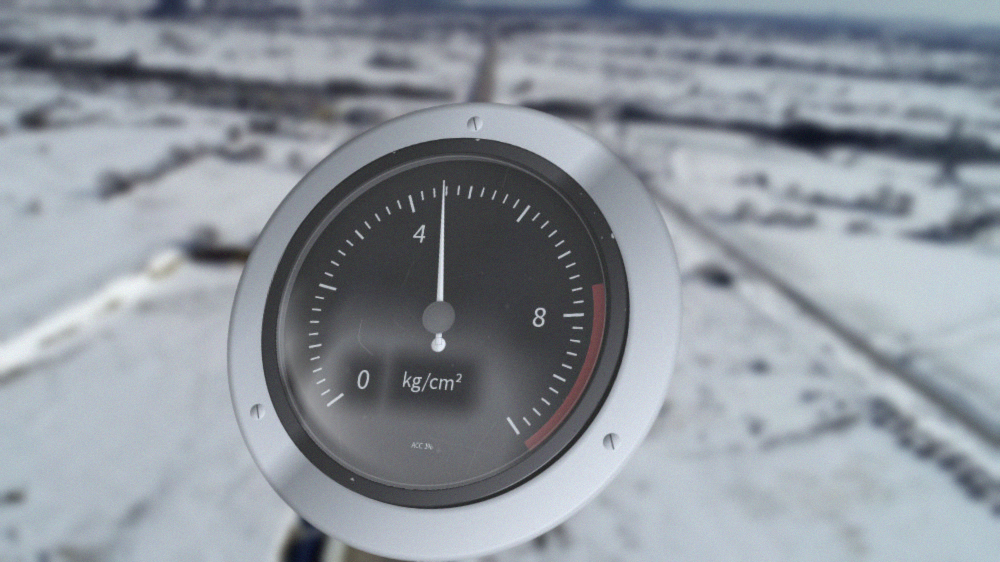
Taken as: value=4.6 unit=kg/cm²
